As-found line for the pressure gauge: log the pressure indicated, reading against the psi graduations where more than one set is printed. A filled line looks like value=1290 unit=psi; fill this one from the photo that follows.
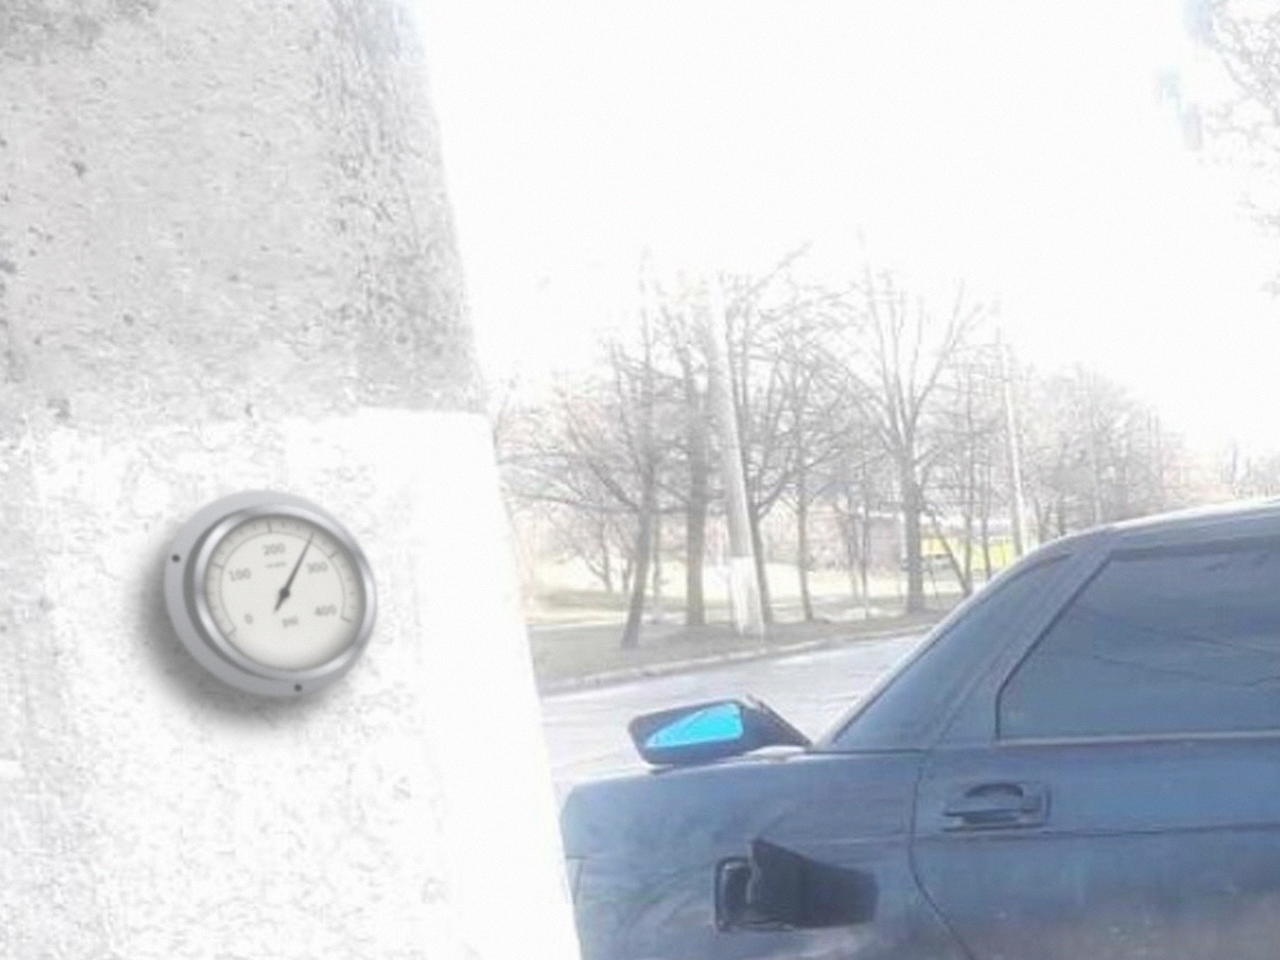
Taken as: value=260 unit=psi
